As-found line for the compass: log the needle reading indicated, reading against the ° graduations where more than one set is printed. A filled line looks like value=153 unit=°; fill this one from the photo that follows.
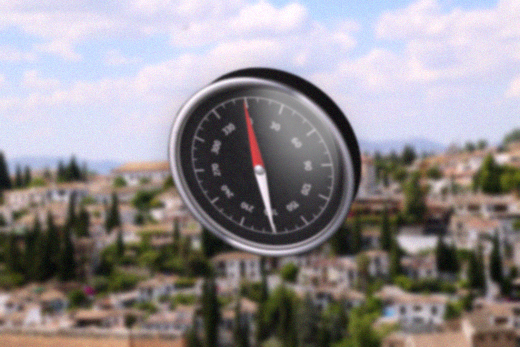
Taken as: value=0 unit=°
